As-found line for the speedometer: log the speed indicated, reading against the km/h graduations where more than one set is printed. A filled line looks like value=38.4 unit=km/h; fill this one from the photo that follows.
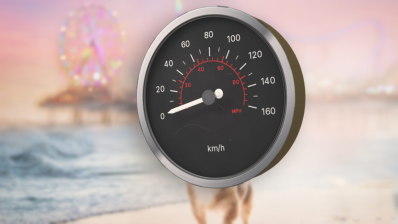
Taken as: value=0 unit=km/h
